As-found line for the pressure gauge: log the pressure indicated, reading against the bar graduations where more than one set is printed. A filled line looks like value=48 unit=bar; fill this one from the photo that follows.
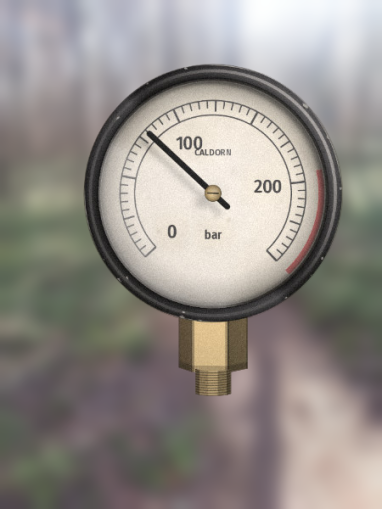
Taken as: value=80 unit=bar
